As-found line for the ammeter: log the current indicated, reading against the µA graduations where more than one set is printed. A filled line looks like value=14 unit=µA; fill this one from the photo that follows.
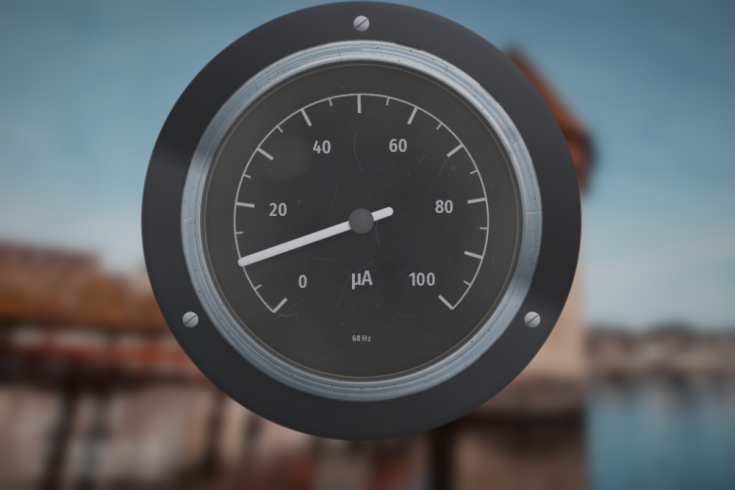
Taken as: value=10 unit=µA
